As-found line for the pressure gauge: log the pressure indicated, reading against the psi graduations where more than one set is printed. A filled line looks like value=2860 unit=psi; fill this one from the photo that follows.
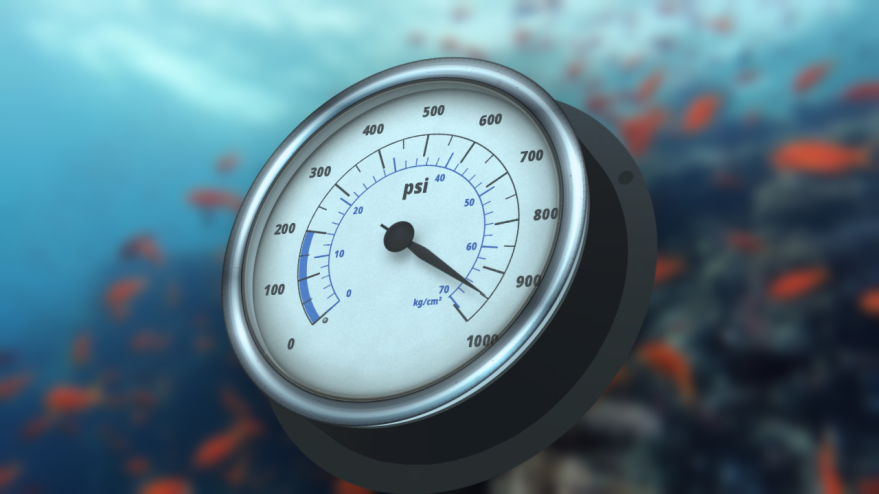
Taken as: value=950 unit=psi
